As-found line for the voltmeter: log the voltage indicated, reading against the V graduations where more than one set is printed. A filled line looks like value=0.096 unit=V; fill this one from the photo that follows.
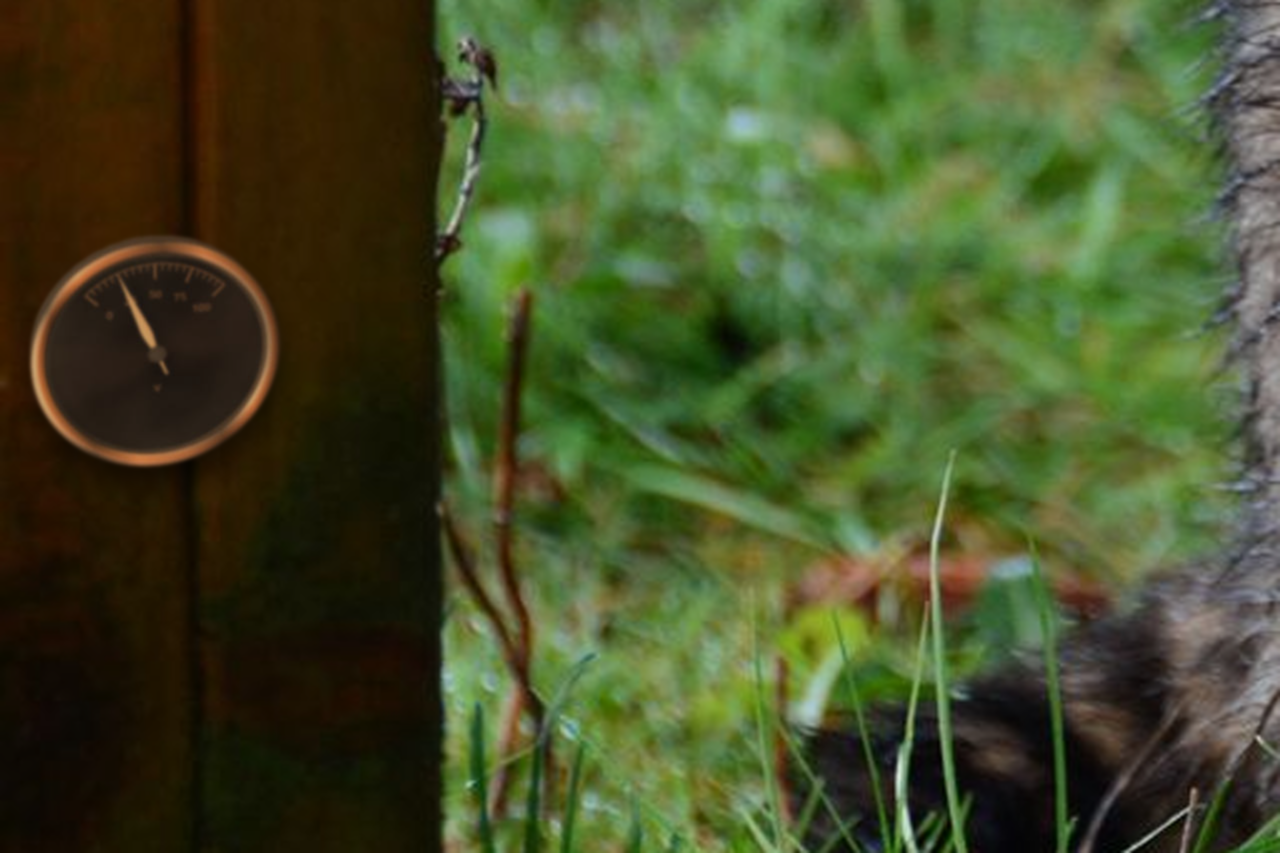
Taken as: value=25 unit=V
